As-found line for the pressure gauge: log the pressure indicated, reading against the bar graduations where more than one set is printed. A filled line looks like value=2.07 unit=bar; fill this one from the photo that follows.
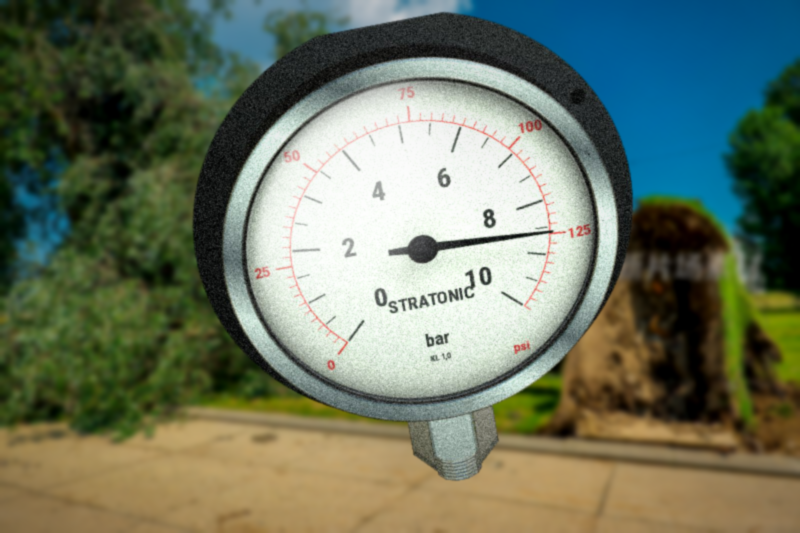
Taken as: value=8.5 unit=bar
